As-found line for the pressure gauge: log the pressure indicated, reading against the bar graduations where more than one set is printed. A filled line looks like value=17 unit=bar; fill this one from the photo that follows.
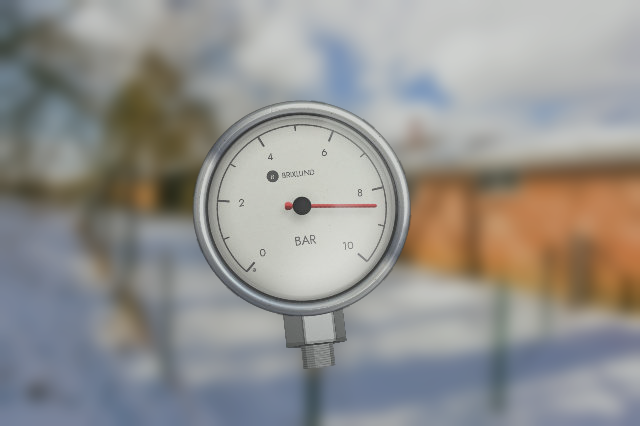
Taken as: value=8.5 unit=bar
